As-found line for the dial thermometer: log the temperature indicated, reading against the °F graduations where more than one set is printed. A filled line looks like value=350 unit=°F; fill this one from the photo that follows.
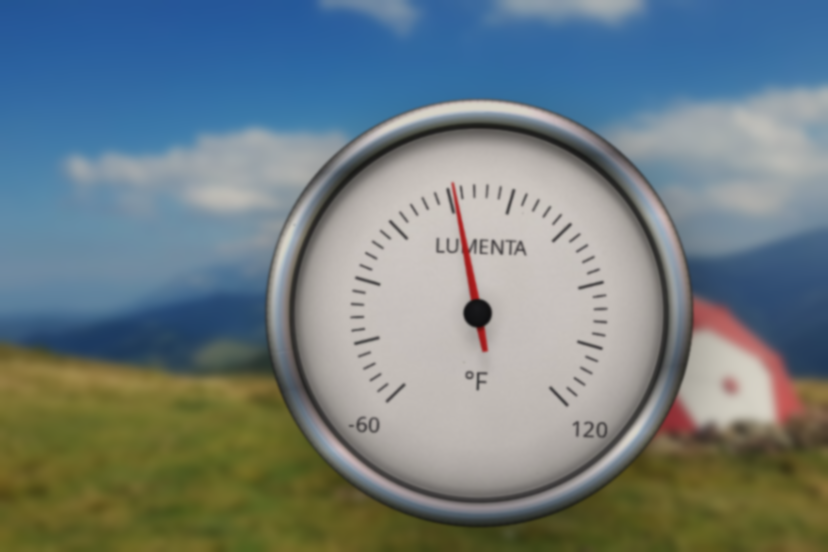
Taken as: value=22 unit=°F
